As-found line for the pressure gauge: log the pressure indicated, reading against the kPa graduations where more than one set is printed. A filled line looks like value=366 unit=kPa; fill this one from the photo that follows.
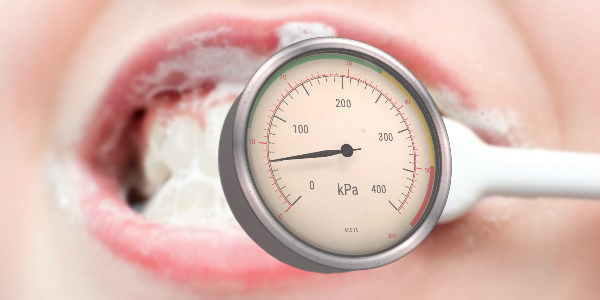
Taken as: value=50 unit=kPa
